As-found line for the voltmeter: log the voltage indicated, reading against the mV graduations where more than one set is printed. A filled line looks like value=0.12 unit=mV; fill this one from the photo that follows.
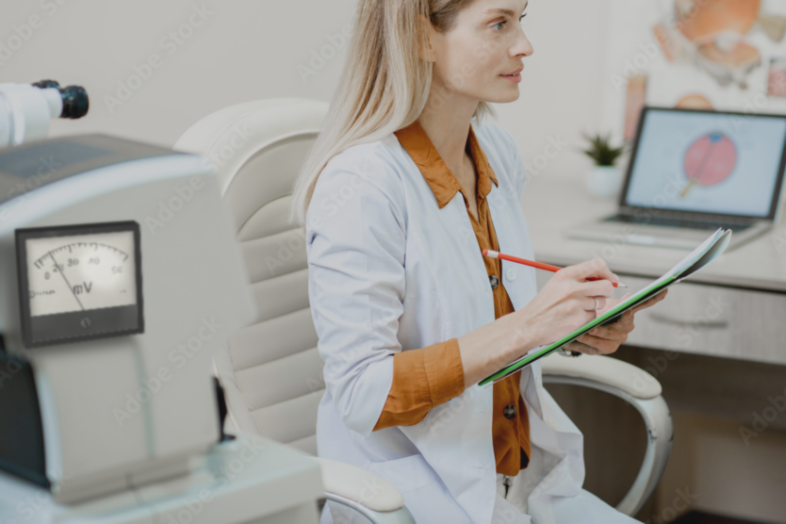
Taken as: value=20 unit=mV
